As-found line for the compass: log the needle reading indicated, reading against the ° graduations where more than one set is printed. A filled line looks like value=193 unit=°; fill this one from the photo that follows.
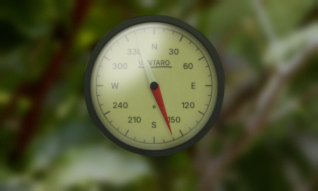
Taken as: value=160 unit=°
